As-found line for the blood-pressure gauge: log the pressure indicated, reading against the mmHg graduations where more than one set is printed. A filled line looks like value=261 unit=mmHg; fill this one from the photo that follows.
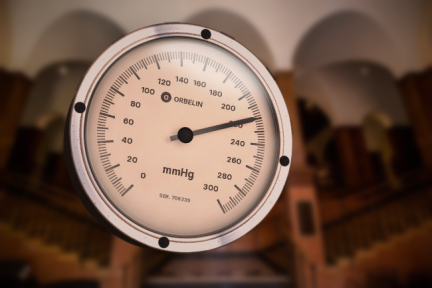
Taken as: value=220 unit=mmHg
